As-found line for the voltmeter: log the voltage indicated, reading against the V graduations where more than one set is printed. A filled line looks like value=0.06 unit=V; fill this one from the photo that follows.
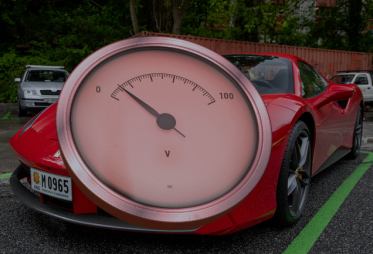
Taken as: value=10 unit=V
